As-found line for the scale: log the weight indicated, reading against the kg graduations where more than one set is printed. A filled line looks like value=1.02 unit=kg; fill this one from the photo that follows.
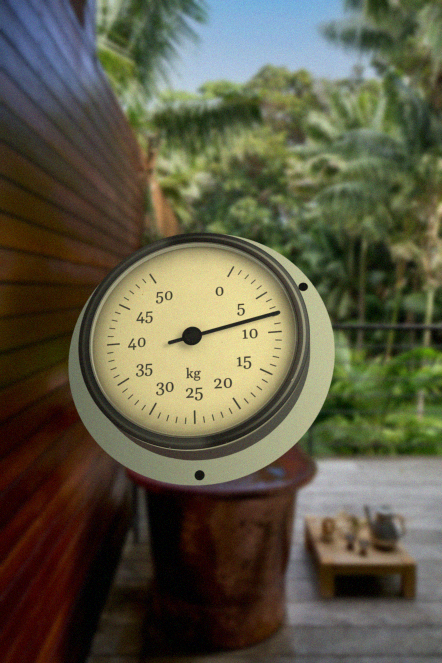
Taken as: value=8 unit=kg
